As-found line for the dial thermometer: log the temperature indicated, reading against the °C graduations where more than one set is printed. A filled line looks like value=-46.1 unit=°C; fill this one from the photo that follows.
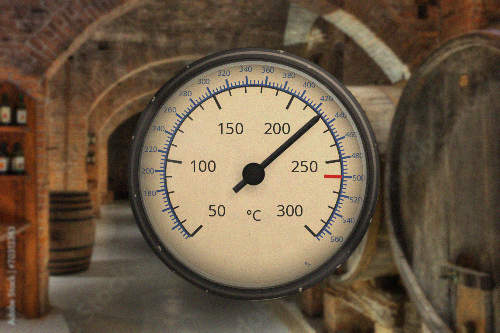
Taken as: value=220 unit=°C
